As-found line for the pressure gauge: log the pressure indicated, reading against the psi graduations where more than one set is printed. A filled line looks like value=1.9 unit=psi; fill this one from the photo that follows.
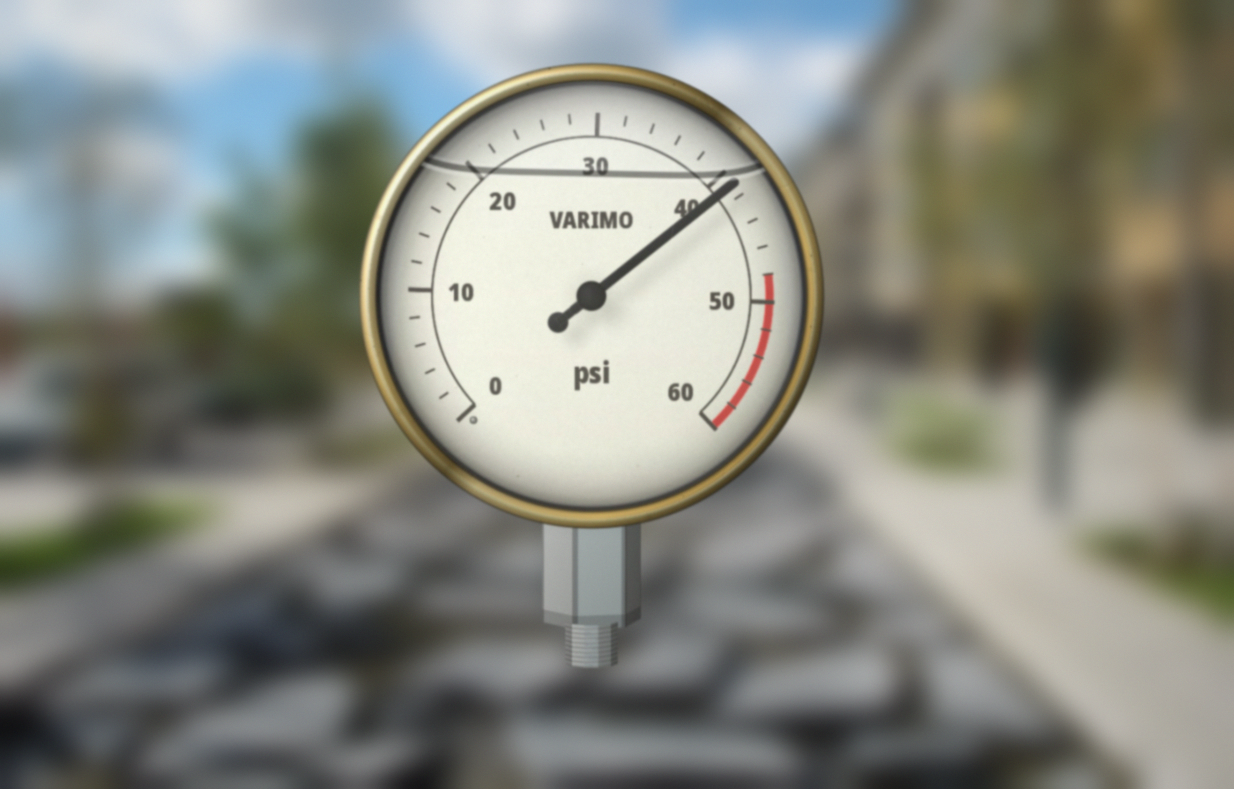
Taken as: value=41 unit=psi
